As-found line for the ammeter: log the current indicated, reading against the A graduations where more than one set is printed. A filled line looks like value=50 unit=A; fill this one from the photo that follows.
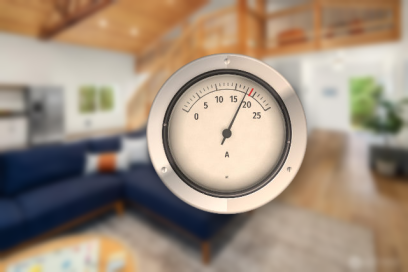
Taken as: value=18 unit=A
